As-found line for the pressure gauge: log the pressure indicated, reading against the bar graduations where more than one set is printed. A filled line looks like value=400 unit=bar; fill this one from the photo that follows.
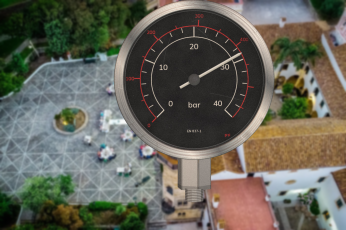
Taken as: value=29 unit=bar
